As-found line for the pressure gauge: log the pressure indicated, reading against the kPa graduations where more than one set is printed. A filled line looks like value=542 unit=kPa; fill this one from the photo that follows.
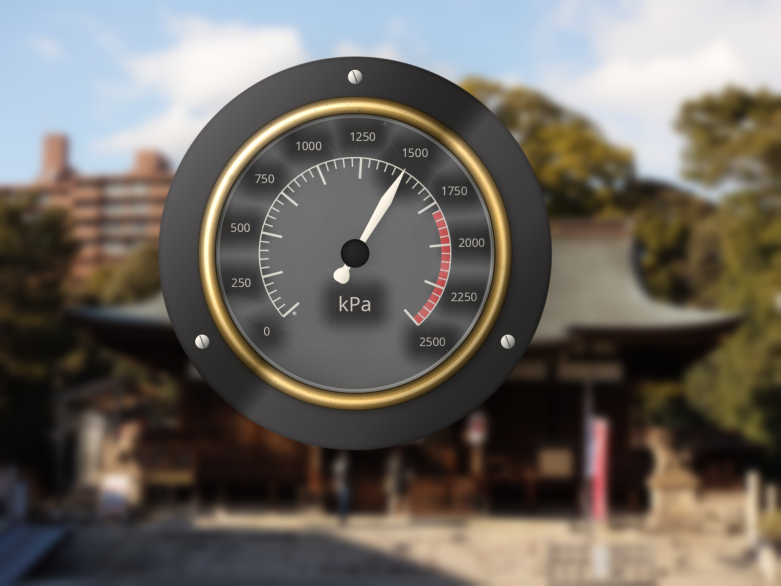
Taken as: value=1500 unit=kPa
